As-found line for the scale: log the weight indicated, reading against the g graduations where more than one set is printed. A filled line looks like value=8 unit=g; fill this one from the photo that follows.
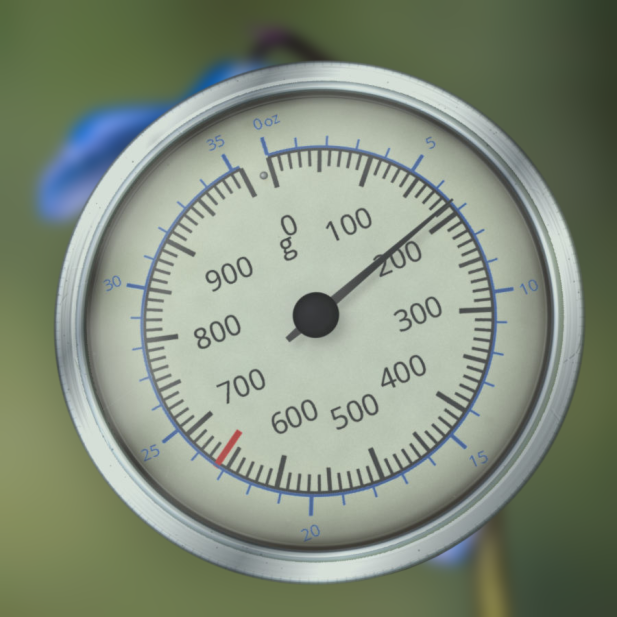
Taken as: value=190 unit=g
